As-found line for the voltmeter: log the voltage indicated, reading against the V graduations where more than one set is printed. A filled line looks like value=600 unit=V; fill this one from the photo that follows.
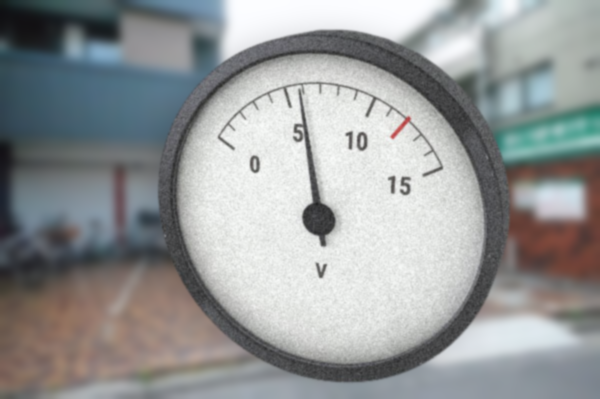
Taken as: value=6 unit=V
